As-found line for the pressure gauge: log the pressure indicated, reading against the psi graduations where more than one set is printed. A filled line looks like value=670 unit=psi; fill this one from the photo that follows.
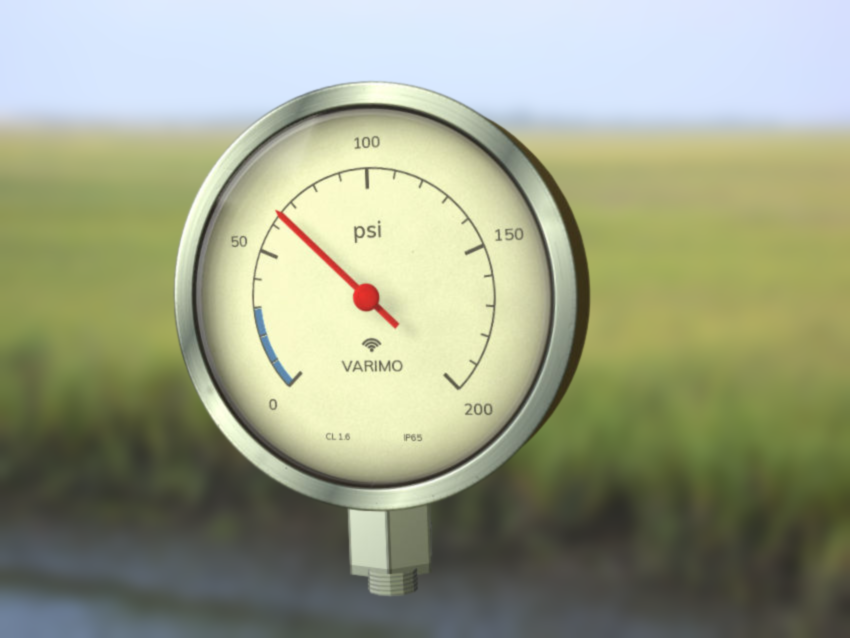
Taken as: value=65 unit=psi
